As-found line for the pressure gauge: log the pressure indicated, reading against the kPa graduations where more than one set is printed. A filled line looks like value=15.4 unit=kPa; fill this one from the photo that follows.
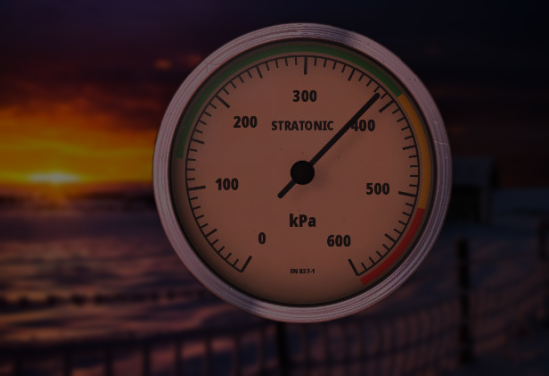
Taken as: value=385 unit=kPa
